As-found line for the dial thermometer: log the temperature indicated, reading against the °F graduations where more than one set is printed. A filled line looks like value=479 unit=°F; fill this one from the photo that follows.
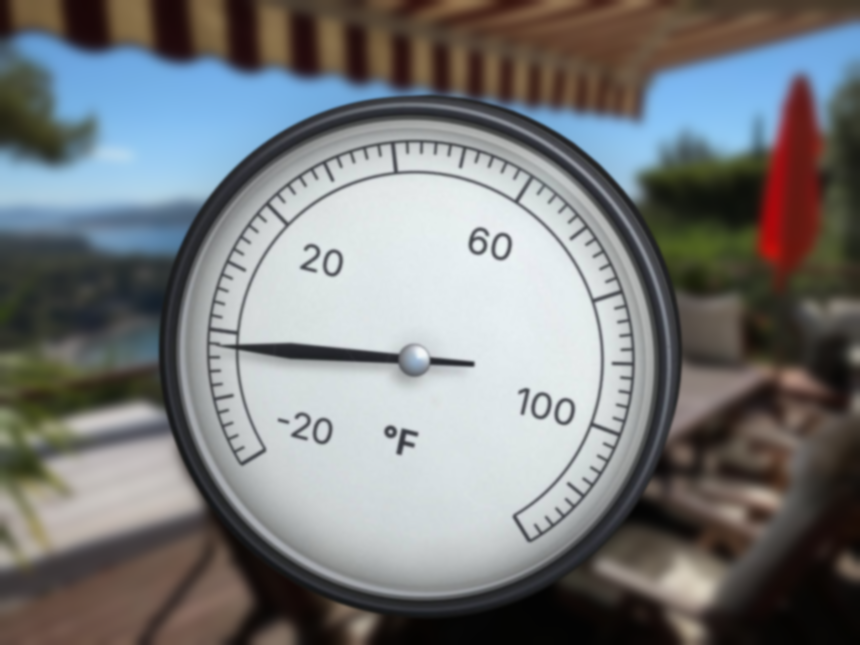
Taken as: value=-2 unit=°F
